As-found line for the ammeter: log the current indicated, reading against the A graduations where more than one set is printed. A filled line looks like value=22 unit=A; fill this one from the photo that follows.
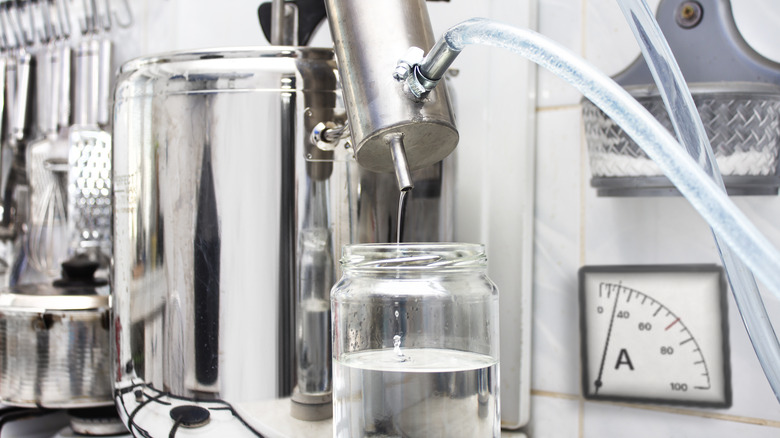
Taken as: value=30 unit=A
